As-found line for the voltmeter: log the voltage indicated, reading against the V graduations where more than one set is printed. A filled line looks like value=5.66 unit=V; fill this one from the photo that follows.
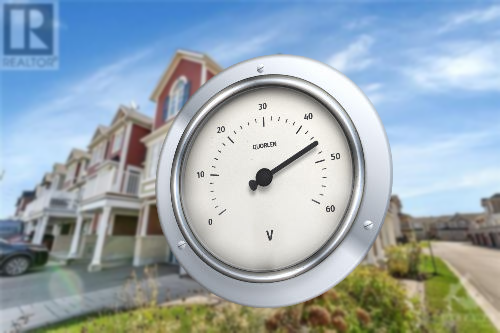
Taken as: value=46 unit=V
